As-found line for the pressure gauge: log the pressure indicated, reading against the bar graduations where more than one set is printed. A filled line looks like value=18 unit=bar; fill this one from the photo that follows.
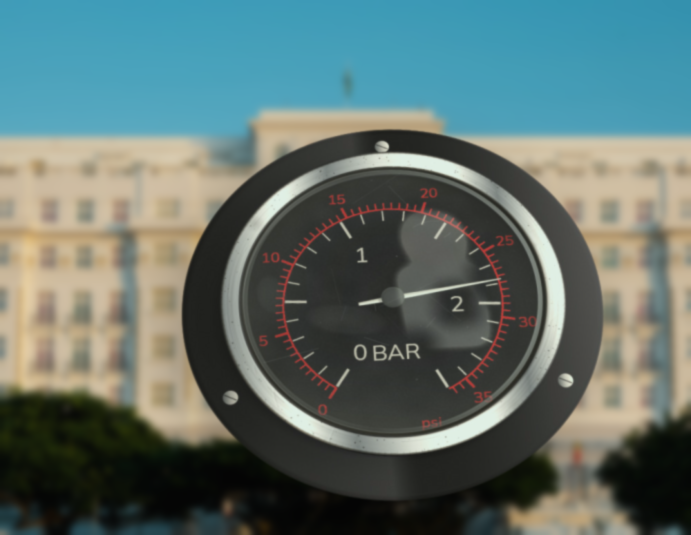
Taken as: value=1.9 unit=bar
